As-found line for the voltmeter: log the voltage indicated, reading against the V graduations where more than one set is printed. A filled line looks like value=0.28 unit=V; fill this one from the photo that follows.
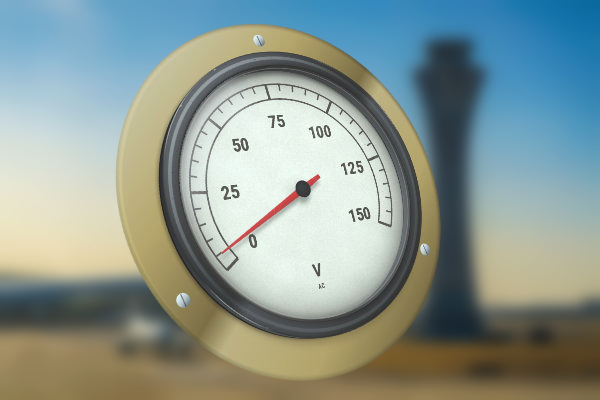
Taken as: value=5 unit=V
